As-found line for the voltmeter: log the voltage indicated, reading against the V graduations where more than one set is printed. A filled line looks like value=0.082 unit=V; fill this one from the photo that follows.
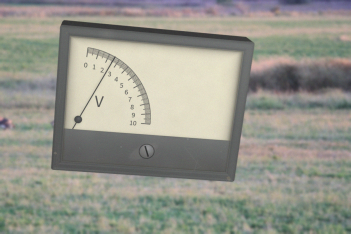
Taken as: value=2.5 unit=V
